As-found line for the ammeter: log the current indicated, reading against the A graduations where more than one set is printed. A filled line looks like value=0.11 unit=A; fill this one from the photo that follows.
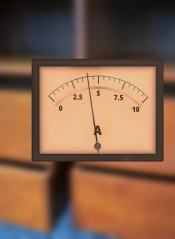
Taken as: value=4 unit=A
